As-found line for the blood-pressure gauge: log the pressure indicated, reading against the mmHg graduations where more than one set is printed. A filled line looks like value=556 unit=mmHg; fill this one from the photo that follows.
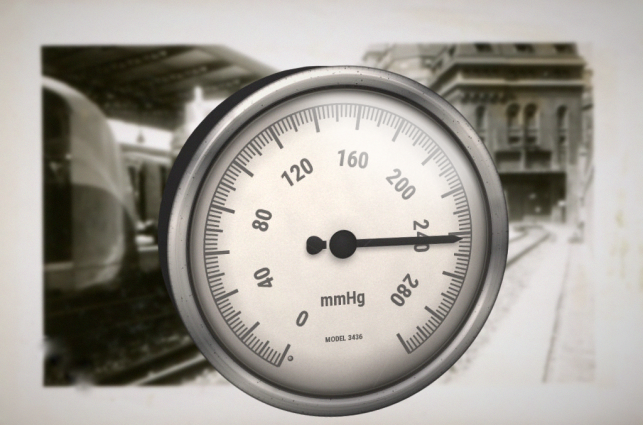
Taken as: value=242 unit=mmHg
